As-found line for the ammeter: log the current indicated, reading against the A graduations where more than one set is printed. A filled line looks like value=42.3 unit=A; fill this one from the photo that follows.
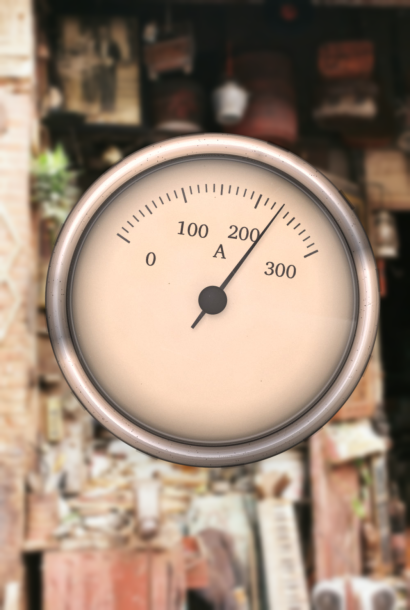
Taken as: value=230 unit=A
